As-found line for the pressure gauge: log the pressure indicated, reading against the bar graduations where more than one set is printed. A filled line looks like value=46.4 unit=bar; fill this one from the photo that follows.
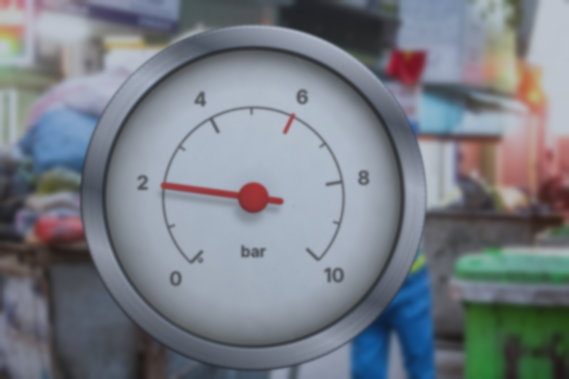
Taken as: value=2 unit=bar
